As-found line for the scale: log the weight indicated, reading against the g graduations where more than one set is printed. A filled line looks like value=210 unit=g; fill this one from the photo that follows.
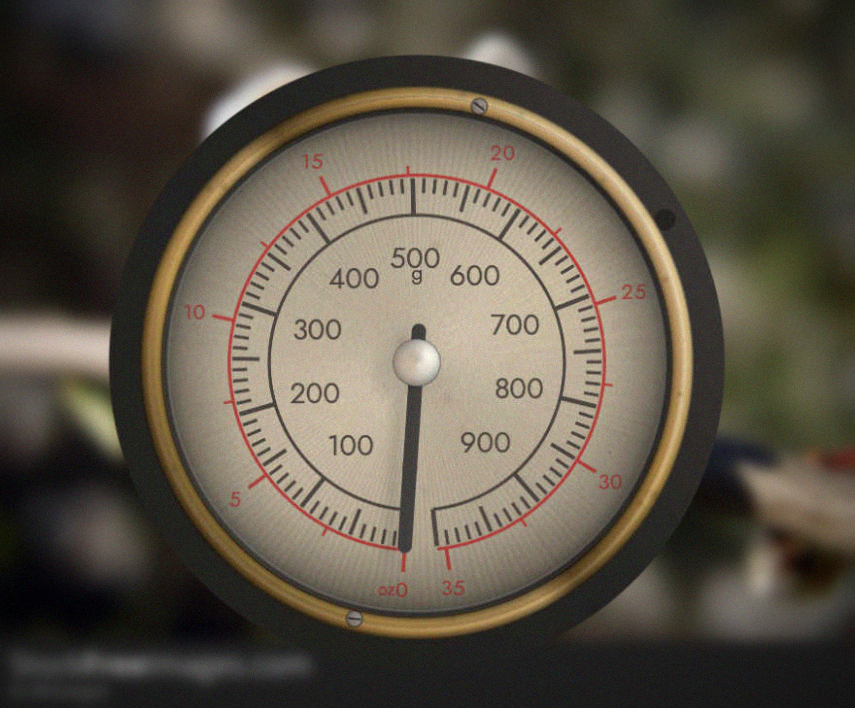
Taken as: value=0 unit=g
